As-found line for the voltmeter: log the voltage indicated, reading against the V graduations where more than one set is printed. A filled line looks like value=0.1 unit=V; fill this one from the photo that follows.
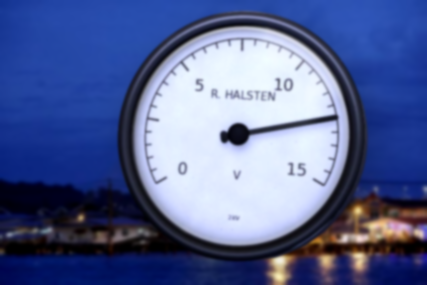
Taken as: value=12.5 unit=V
